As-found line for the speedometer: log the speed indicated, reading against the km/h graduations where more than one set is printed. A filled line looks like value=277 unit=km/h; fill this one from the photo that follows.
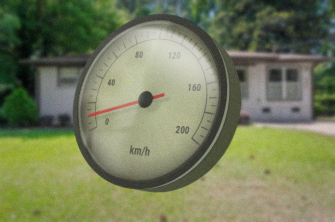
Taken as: value=10 unit=km/h
